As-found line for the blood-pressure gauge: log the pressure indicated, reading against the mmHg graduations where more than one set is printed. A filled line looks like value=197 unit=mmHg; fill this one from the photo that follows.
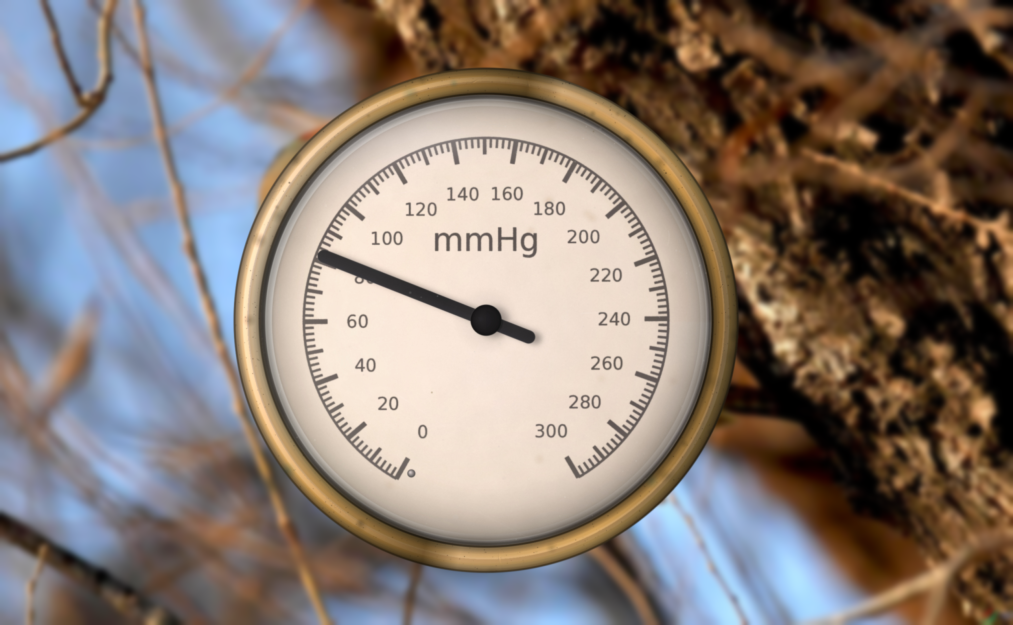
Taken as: value=82 unit=mmHg
